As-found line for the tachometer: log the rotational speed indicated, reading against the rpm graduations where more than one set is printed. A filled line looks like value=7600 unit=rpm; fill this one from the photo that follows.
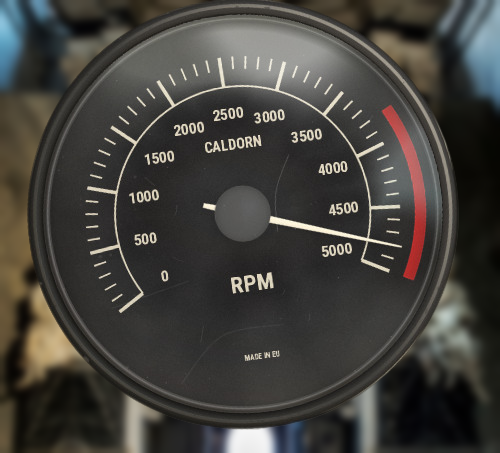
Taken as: value=4800 unit=rpm
